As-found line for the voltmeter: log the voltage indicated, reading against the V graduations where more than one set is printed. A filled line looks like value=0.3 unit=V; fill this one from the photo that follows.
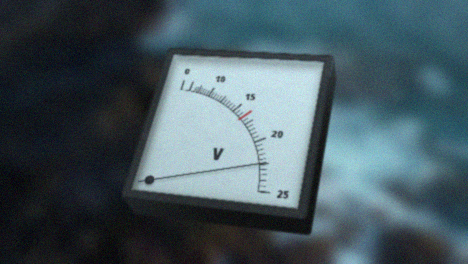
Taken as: value=22.5 unit=V
